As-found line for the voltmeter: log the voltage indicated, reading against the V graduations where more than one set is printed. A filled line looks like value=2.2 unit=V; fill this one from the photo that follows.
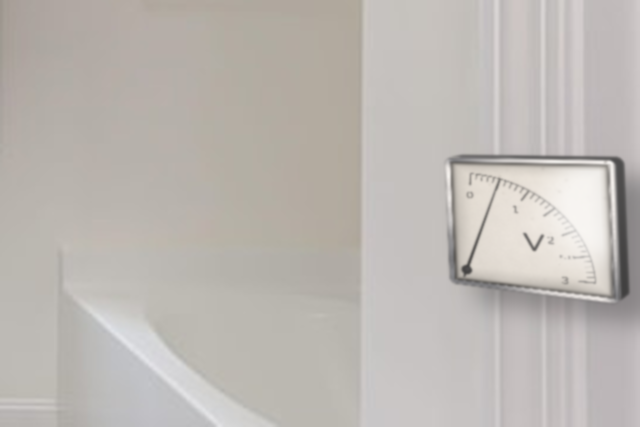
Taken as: value=0.5 unit=V
